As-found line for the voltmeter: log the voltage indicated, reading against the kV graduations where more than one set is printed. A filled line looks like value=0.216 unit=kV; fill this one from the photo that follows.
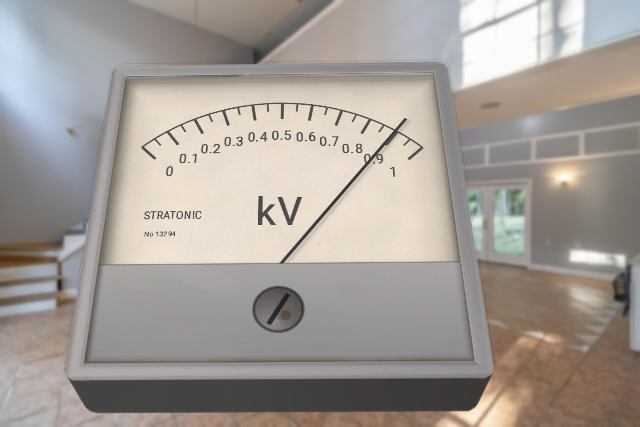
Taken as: value=0.9 unit=kV
